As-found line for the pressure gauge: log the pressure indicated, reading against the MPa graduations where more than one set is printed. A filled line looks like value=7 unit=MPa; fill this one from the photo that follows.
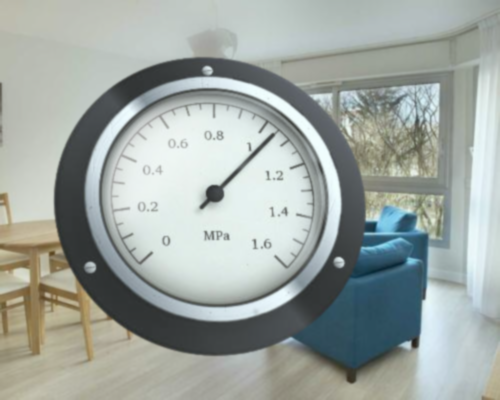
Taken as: value=1.05 unit=MPa
